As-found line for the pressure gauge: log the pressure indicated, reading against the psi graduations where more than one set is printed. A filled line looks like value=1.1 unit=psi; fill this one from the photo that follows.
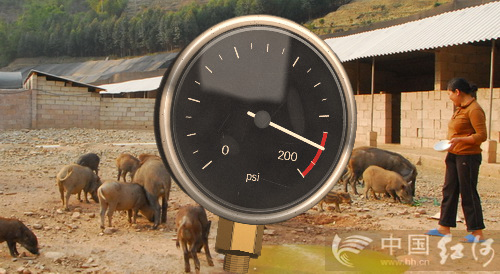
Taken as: value=180 unit=psi
